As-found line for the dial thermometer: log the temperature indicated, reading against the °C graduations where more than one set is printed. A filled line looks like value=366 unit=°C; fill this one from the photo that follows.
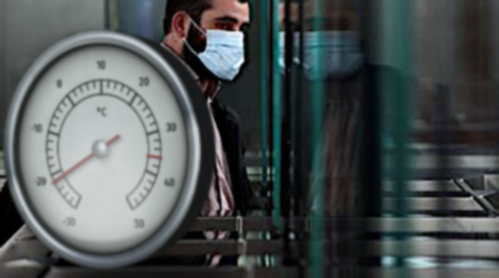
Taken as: value=-22 unit=°C
